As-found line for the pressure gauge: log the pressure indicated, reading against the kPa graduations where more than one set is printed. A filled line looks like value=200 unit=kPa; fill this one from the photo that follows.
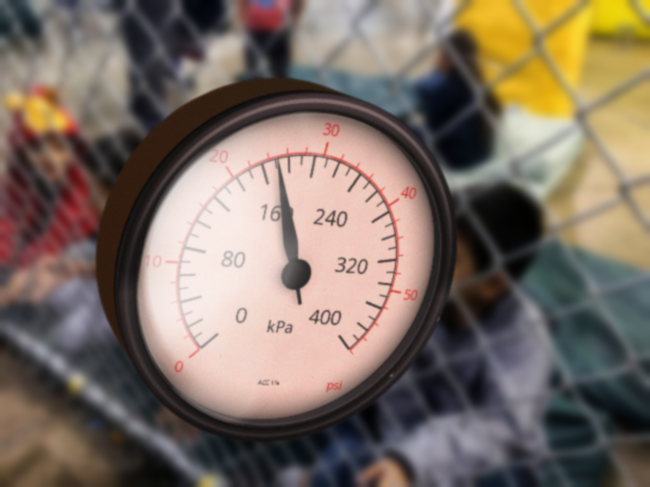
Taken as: value=170 unit=kPa
